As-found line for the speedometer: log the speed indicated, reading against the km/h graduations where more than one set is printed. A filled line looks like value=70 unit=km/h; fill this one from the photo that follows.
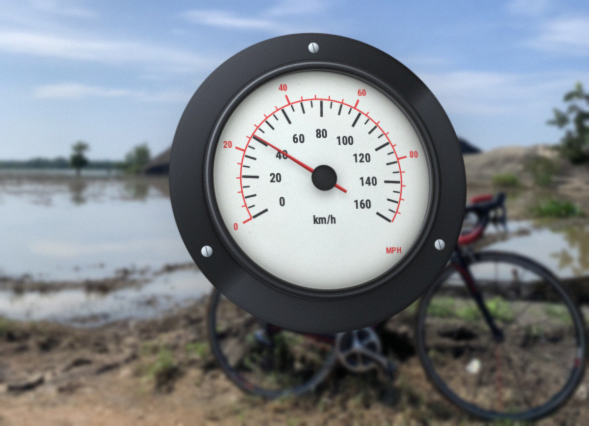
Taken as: value=40 unit=km/h
